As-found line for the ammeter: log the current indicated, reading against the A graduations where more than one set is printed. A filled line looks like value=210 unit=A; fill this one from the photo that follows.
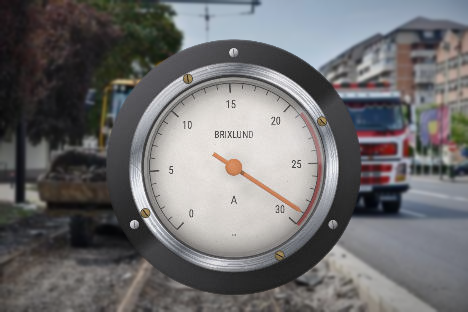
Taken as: value=29 unit=A
